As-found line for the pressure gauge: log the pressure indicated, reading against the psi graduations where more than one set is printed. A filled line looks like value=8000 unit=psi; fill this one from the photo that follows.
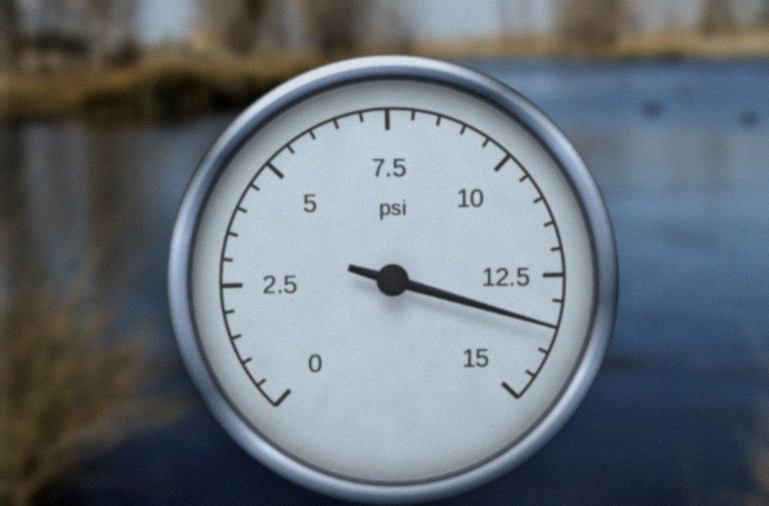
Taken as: value=13.5 unit=psi
